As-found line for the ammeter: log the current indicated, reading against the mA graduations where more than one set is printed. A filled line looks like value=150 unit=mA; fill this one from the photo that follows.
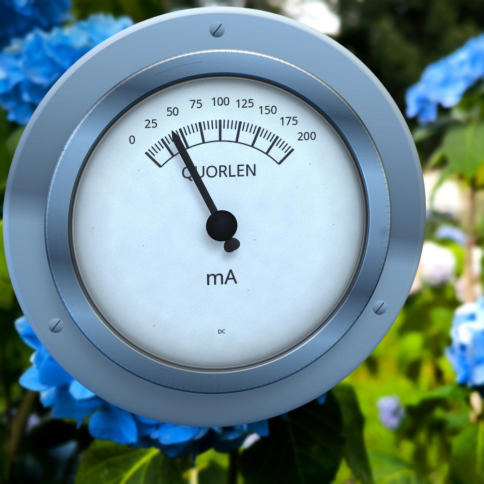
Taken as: value=40 unit=mA
